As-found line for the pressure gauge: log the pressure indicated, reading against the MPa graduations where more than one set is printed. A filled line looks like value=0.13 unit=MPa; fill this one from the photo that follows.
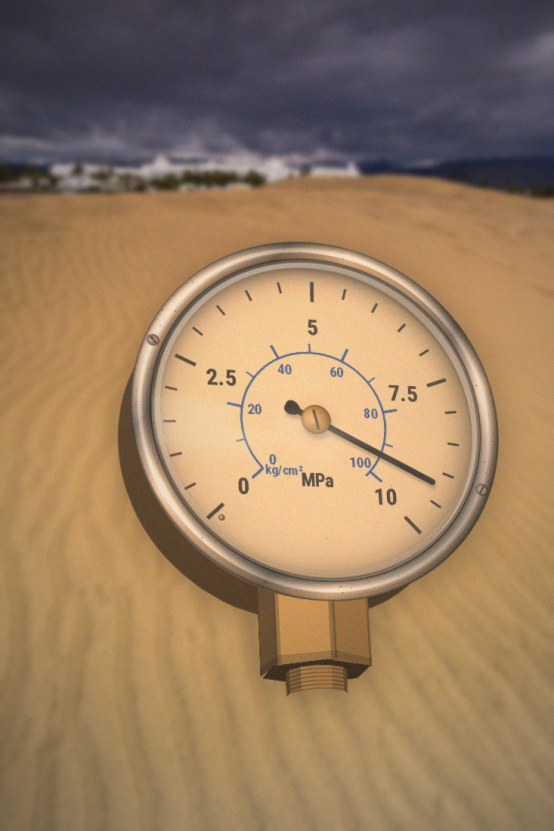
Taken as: value=9.25 unit=MPa
